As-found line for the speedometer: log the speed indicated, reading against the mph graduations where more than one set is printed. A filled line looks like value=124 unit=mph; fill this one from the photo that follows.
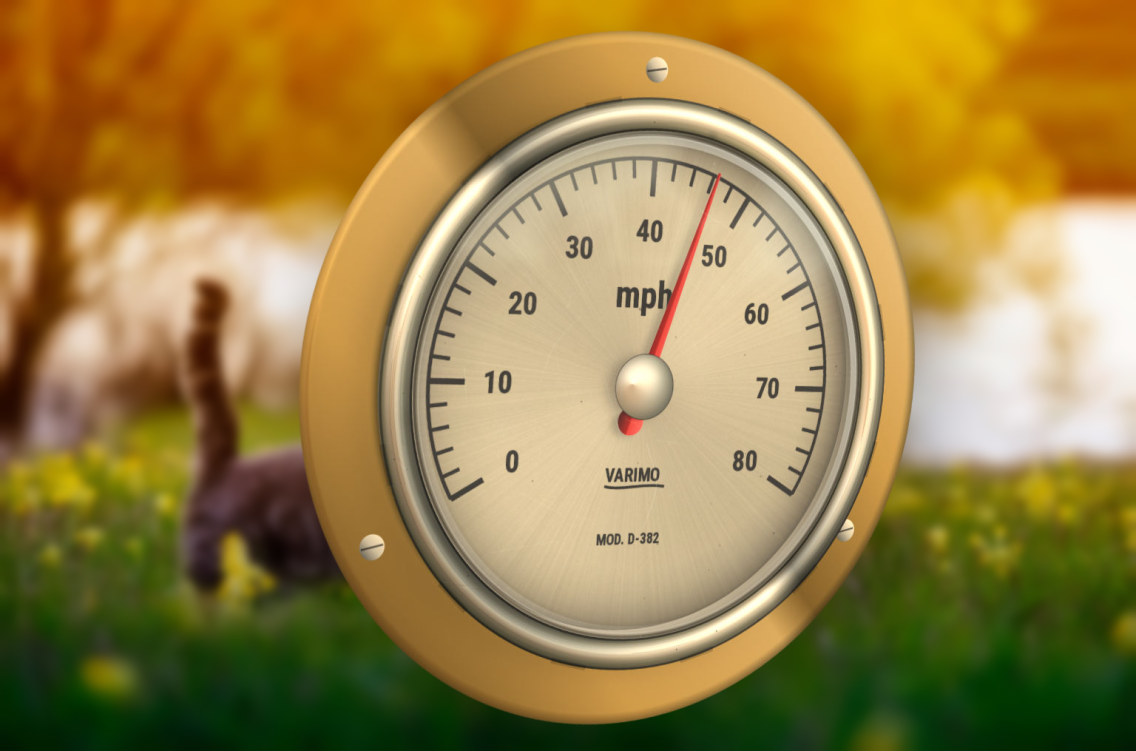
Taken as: value=46 unit=mph
